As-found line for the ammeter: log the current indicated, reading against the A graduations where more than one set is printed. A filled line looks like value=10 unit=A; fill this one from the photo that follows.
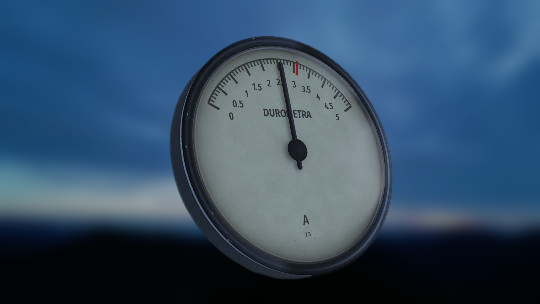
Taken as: value=2.5 unit=A
